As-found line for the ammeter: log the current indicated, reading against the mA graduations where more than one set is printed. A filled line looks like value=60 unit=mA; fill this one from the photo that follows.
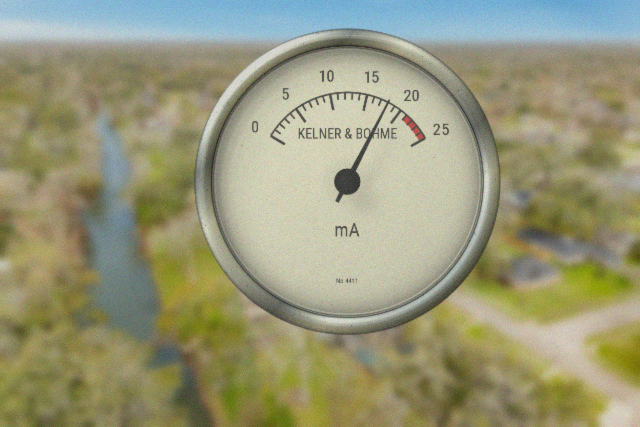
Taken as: value=18 unit=mA
